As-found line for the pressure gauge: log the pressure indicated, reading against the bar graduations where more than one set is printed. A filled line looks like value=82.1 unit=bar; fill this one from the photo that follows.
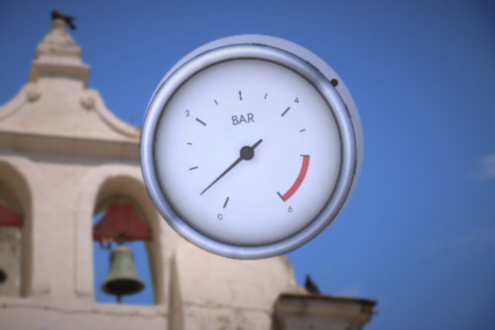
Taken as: value=0.5 unit=bar
